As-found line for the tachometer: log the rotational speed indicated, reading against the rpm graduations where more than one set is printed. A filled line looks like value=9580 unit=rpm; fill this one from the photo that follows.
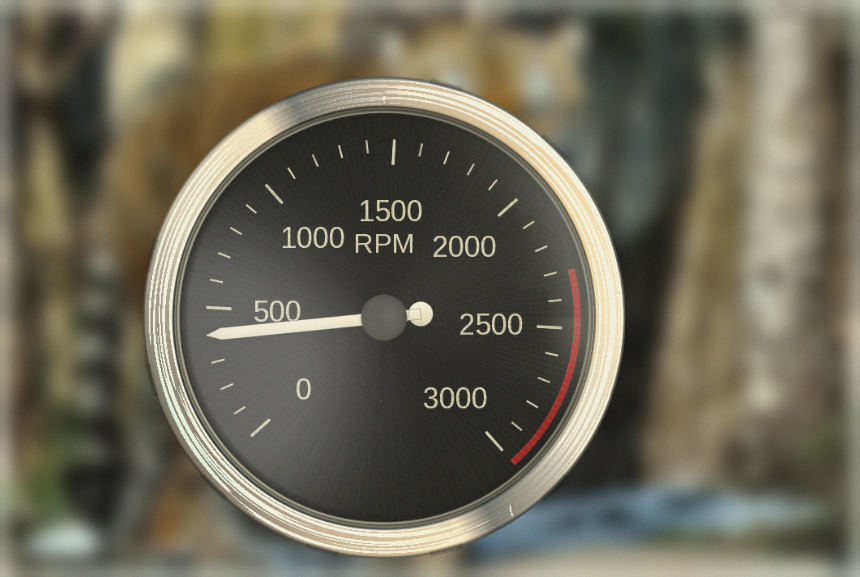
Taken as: value=400 unit=rpm
